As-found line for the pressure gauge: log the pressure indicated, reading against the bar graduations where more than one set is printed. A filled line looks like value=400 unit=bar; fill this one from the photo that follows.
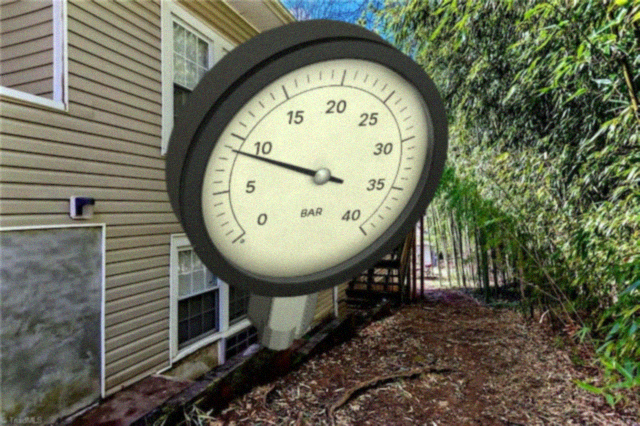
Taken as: value=9 unit=bar
